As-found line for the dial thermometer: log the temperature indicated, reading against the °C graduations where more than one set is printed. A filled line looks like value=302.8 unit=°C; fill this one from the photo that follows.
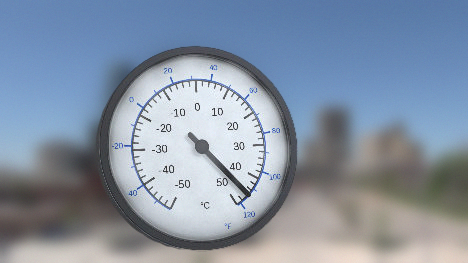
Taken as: value=46 unit=°C
